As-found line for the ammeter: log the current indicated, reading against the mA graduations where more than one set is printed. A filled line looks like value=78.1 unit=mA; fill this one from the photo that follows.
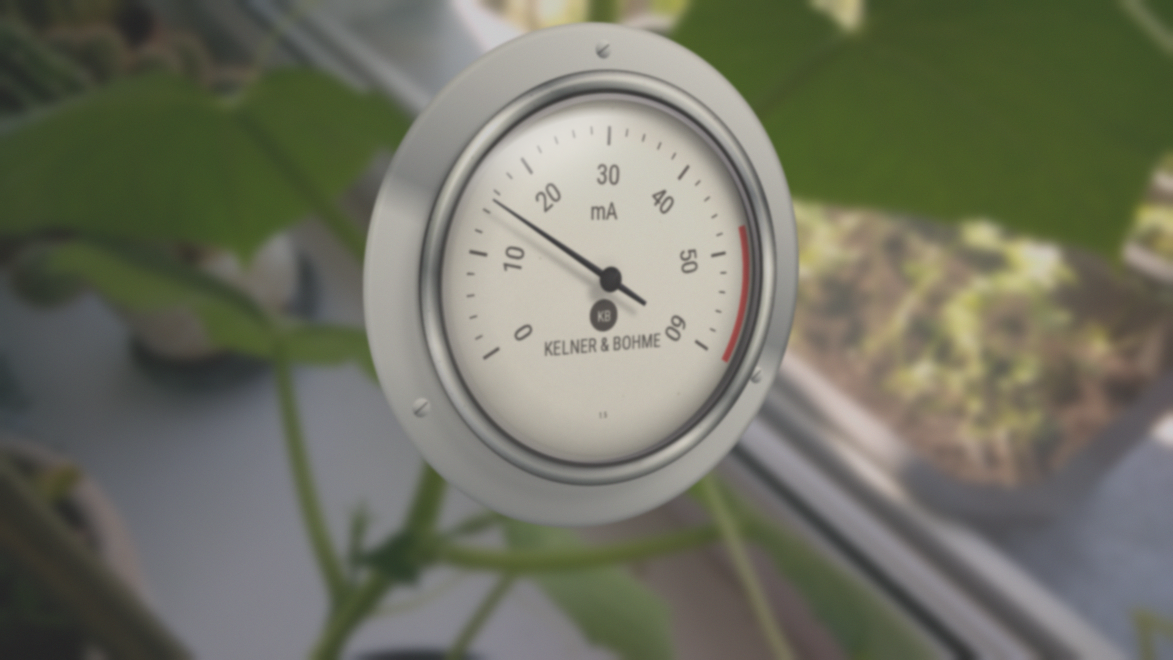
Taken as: value=15 unit=mA
